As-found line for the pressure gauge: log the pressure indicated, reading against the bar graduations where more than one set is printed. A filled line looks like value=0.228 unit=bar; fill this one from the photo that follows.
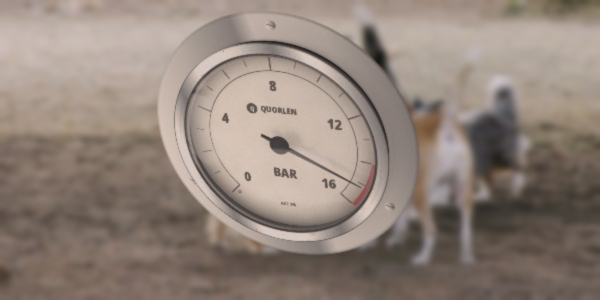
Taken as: value=15 unit=bar
